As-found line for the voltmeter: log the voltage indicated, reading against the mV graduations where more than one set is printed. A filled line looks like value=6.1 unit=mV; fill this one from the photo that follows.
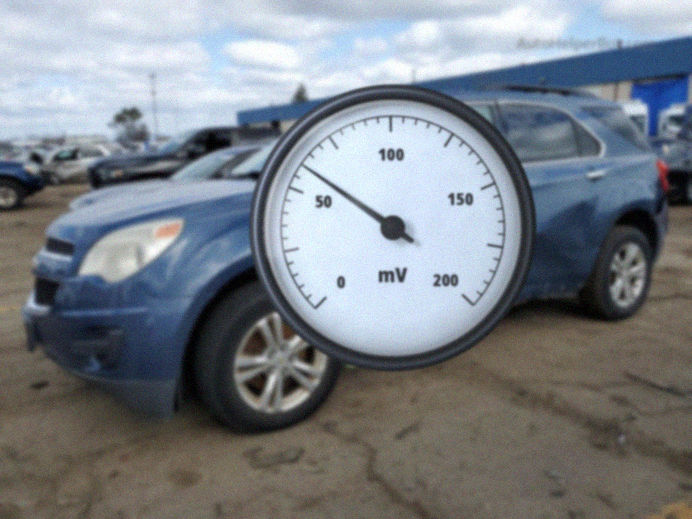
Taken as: value=60 unit=mV
